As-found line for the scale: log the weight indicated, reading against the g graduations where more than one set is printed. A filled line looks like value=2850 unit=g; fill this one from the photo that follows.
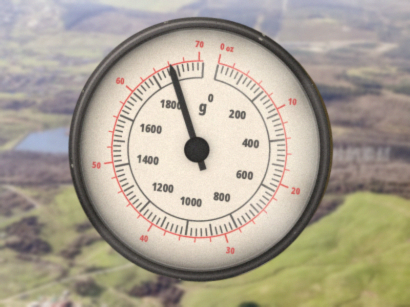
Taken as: value=1880 unit=g
